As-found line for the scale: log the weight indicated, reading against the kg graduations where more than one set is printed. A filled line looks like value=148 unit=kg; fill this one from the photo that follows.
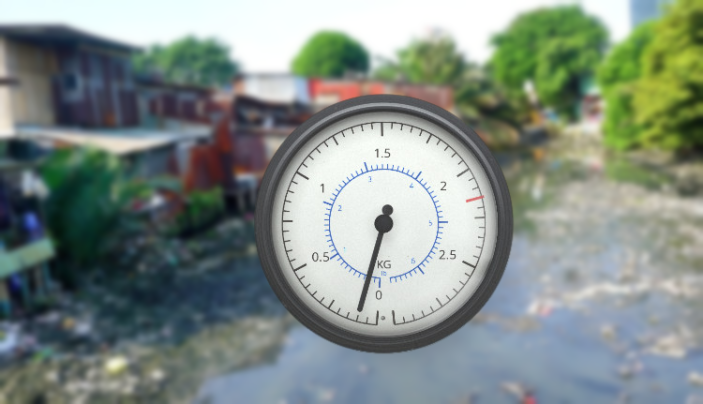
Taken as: value=0.1 unit=kg
